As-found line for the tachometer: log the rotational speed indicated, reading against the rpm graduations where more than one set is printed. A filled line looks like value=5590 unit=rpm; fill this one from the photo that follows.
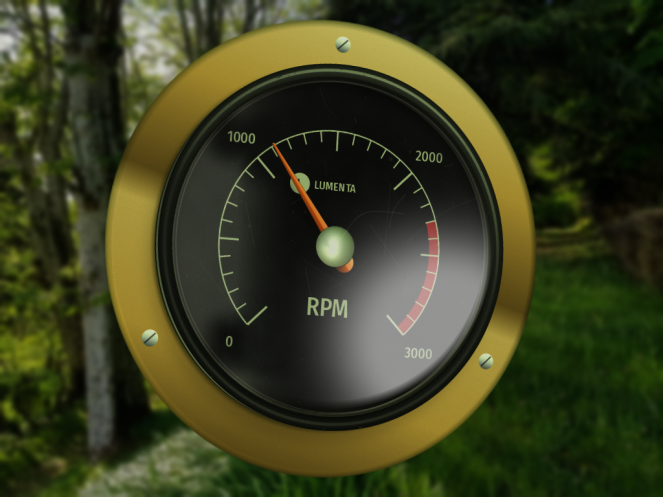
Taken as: value=1100 unit=rpm
